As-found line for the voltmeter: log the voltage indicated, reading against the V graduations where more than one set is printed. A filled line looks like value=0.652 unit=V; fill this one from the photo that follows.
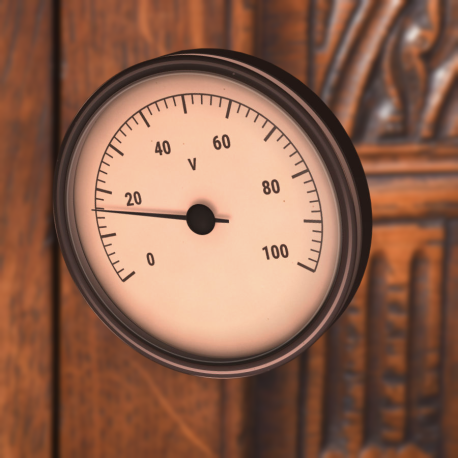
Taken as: value=16 unit=V
